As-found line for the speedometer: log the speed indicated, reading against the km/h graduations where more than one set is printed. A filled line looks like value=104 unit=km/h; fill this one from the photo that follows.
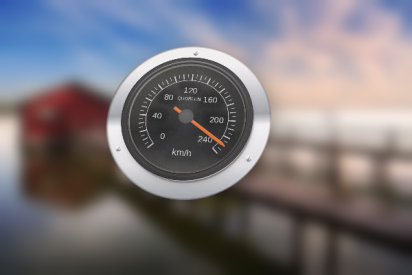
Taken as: value=230 unit=km/h
